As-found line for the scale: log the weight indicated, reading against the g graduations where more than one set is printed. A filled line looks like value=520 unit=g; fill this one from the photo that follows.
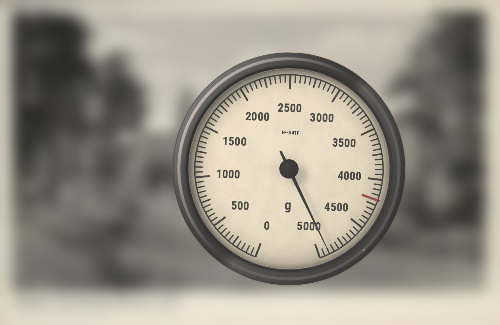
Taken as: value=4900 unit=g
